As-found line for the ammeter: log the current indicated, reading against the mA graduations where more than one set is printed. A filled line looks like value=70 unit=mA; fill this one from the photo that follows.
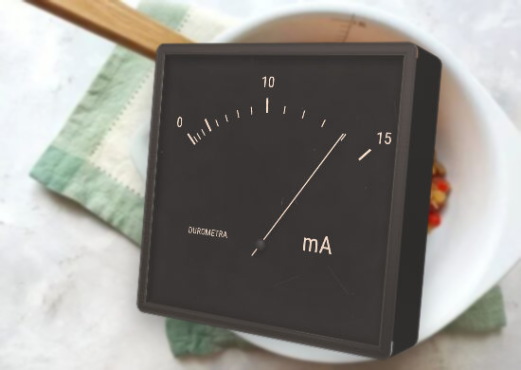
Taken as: value=14 unit=mA
